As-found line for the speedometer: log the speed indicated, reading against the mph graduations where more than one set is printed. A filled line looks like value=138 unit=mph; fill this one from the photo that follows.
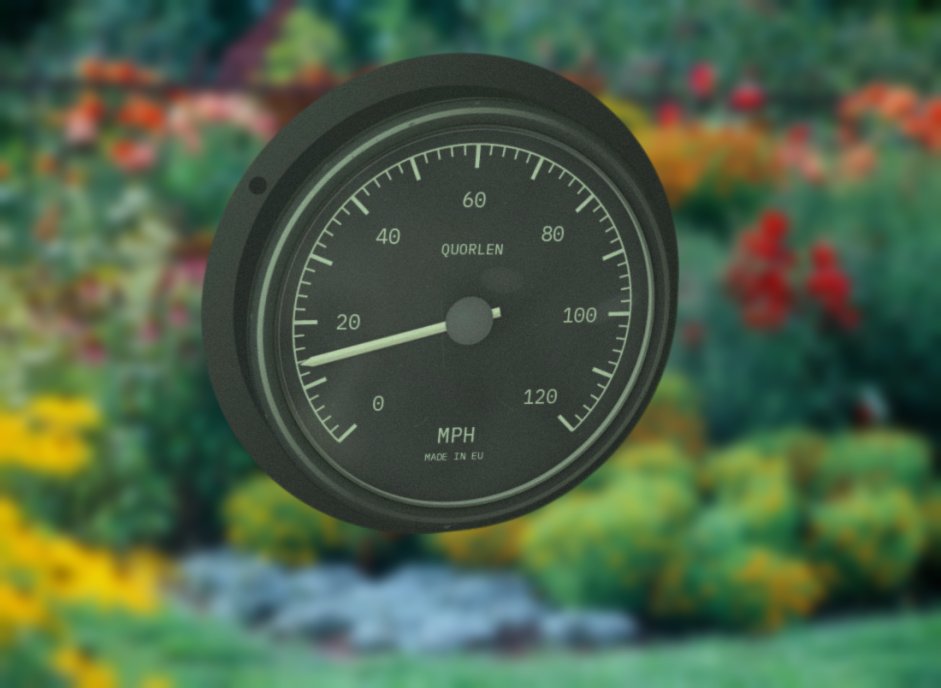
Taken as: value=14 unit=mph
